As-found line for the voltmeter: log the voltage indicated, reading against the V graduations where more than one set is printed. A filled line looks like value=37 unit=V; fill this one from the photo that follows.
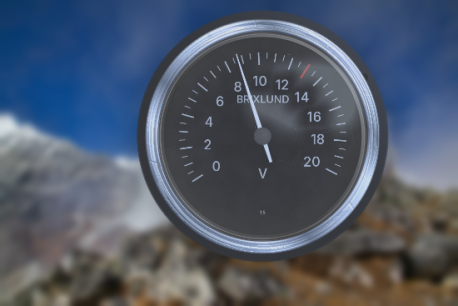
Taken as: value=8.75 unit=V
